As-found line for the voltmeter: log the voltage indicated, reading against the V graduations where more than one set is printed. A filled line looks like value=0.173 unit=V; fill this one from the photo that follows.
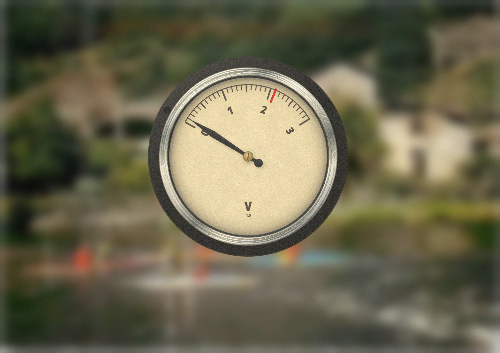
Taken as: value=0.1 unit=V
